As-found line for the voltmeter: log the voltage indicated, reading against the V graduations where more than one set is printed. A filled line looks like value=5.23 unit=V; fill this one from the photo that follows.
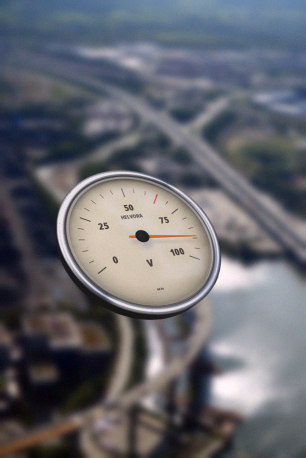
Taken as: value=90 unit=V
